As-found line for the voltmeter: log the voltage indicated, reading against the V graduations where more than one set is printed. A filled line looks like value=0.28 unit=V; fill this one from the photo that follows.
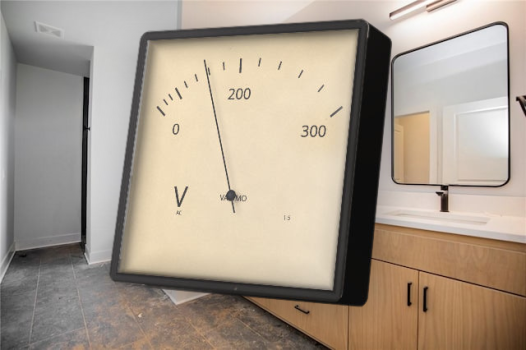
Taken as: value=160 unit=V
